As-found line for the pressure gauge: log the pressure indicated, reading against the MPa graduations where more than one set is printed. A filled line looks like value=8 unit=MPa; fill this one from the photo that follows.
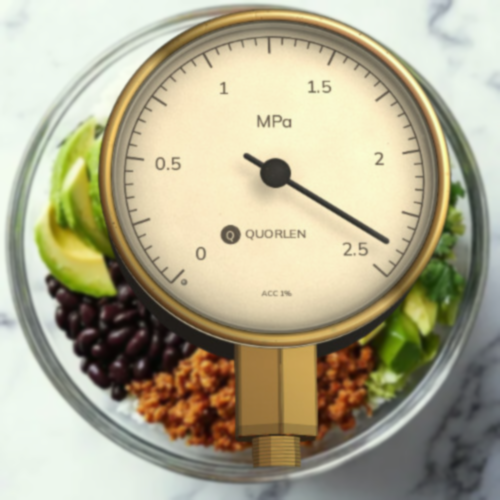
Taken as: value=2.4 unit=MPa
